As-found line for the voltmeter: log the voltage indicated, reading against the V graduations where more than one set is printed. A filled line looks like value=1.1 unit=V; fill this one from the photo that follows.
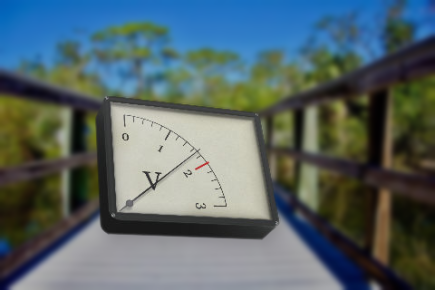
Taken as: value=1.7 unit=V
